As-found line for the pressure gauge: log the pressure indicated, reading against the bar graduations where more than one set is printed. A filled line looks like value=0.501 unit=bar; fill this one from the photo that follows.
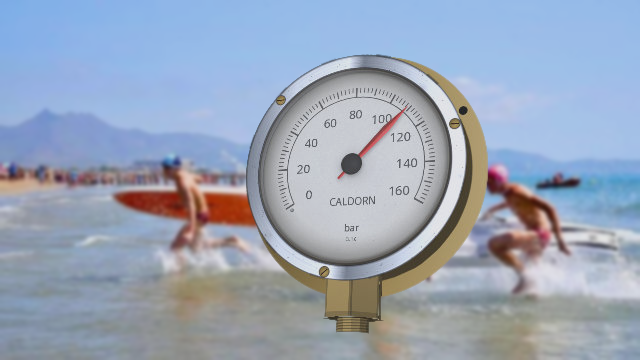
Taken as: value=110 unit=bar
